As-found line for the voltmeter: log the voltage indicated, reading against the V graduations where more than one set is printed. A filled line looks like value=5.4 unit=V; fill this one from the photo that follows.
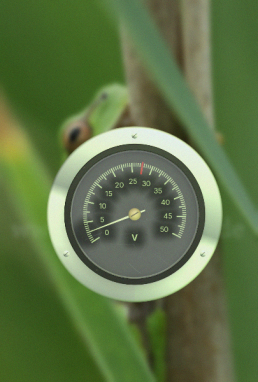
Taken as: value=2.5 unit=V
